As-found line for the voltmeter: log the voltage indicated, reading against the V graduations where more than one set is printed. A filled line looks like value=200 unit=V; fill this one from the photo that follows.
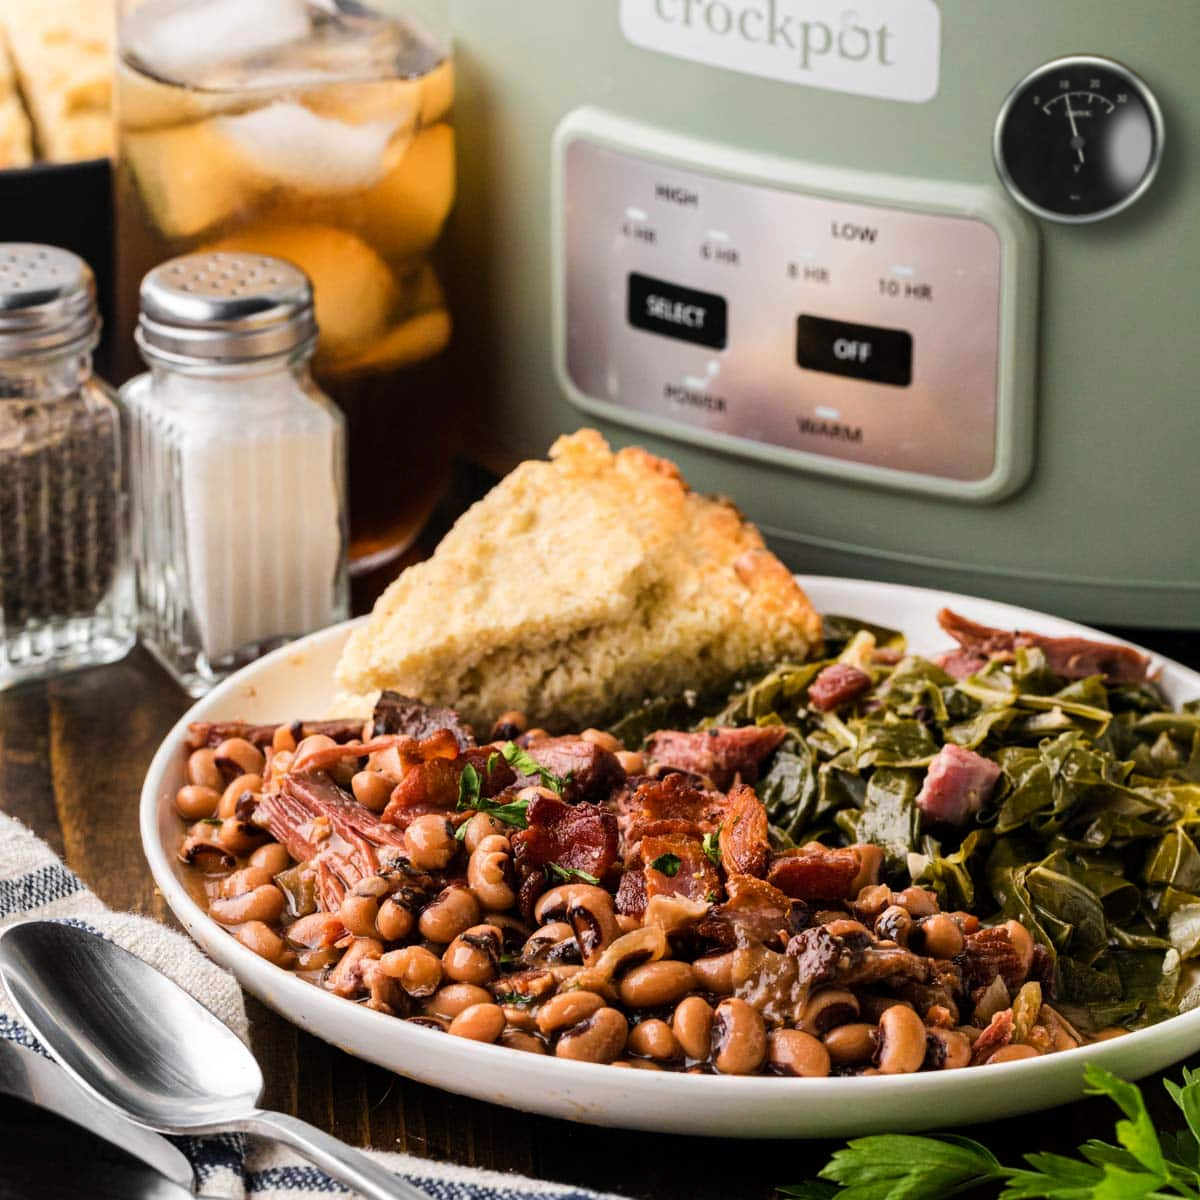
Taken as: value=10 unit=V
